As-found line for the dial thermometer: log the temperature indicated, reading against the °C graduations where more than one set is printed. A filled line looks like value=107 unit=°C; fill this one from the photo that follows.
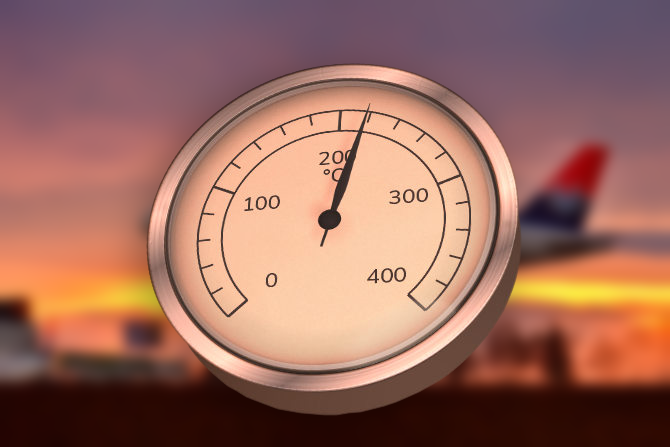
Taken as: value=220 unit=°C
